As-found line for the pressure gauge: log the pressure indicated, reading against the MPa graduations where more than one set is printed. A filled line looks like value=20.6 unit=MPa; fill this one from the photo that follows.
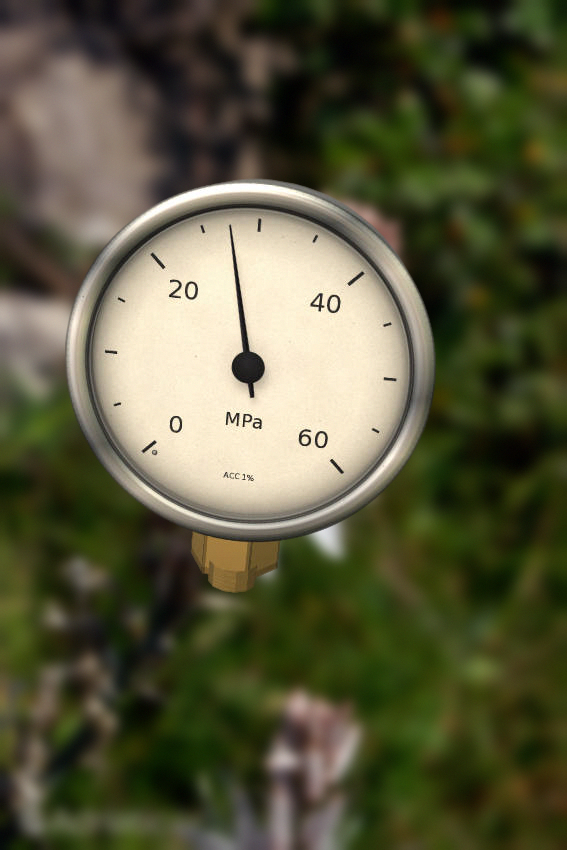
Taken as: value=27.5 unit=MPa
